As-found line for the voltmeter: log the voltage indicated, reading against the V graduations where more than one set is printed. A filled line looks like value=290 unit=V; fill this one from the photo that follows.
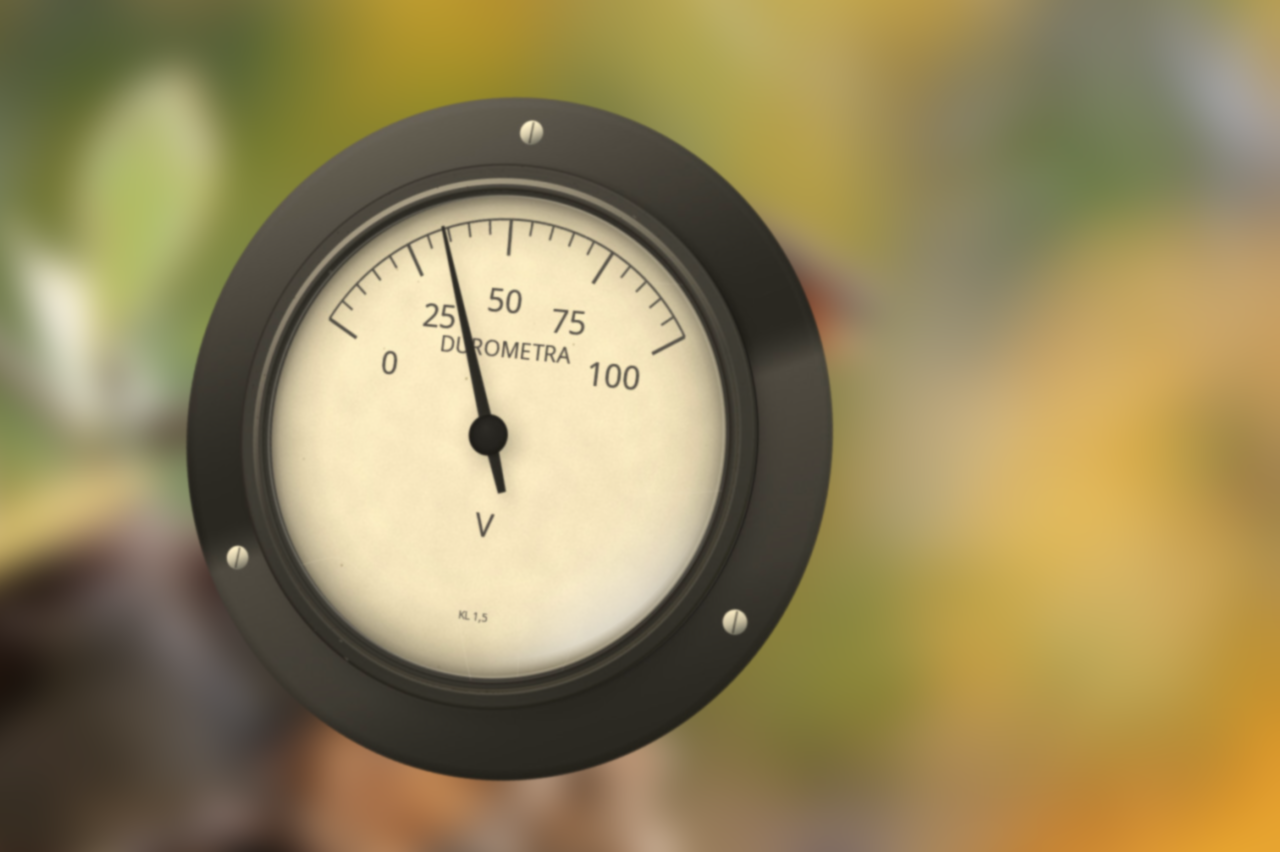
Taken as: value=35 unit=V
